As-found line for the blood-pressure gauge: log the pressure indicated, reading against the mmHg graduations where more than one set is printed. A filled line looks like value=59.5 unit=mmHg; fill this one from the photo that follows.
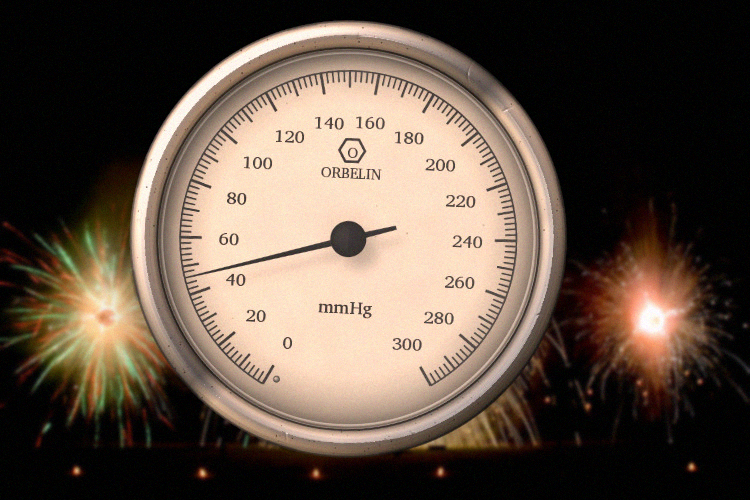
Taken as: value=46 unit=mmHg
